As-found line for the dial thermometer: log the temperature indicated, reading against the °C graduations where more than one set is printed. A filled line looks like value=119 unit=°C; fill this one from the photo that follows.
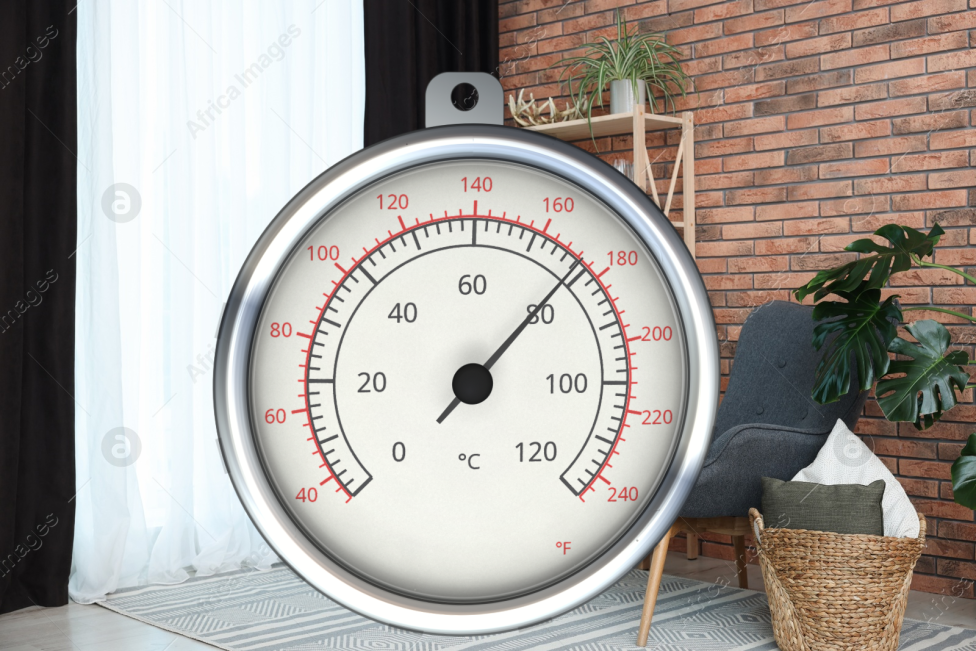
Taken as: value=78 unit=°C
